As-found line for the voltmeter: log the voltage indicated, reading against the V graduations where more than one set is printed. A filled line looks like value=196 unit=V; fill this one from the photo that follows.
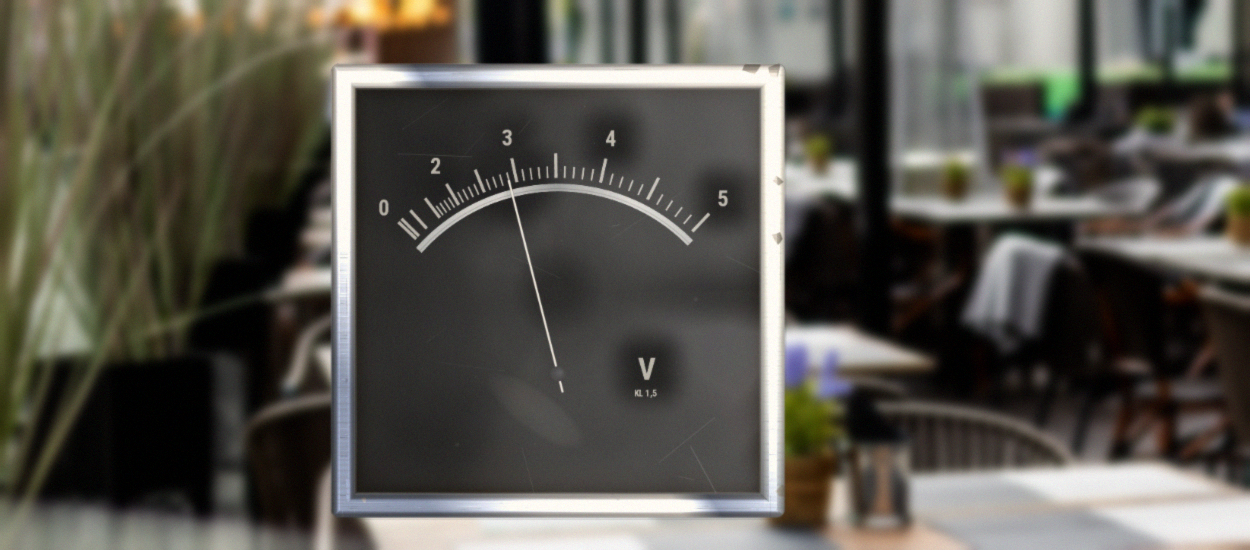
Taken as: value=2.9 unit=V
